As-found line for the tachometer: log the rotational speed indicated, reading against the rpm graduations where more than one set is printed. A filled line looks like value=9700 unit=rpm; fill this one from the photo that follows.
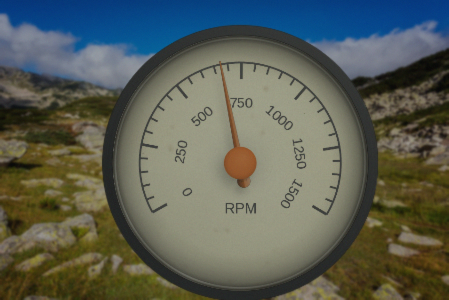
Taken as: value=675 unit=rpm
